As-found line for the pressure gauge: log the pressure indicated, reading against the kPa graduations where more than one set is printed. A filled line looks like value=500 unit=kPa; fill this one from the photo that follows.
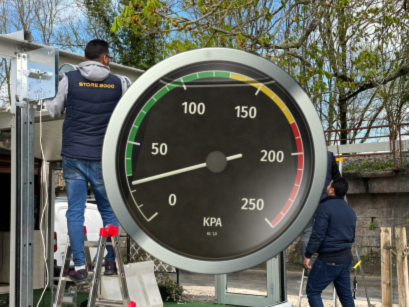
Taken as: value=25 unit=kPa
